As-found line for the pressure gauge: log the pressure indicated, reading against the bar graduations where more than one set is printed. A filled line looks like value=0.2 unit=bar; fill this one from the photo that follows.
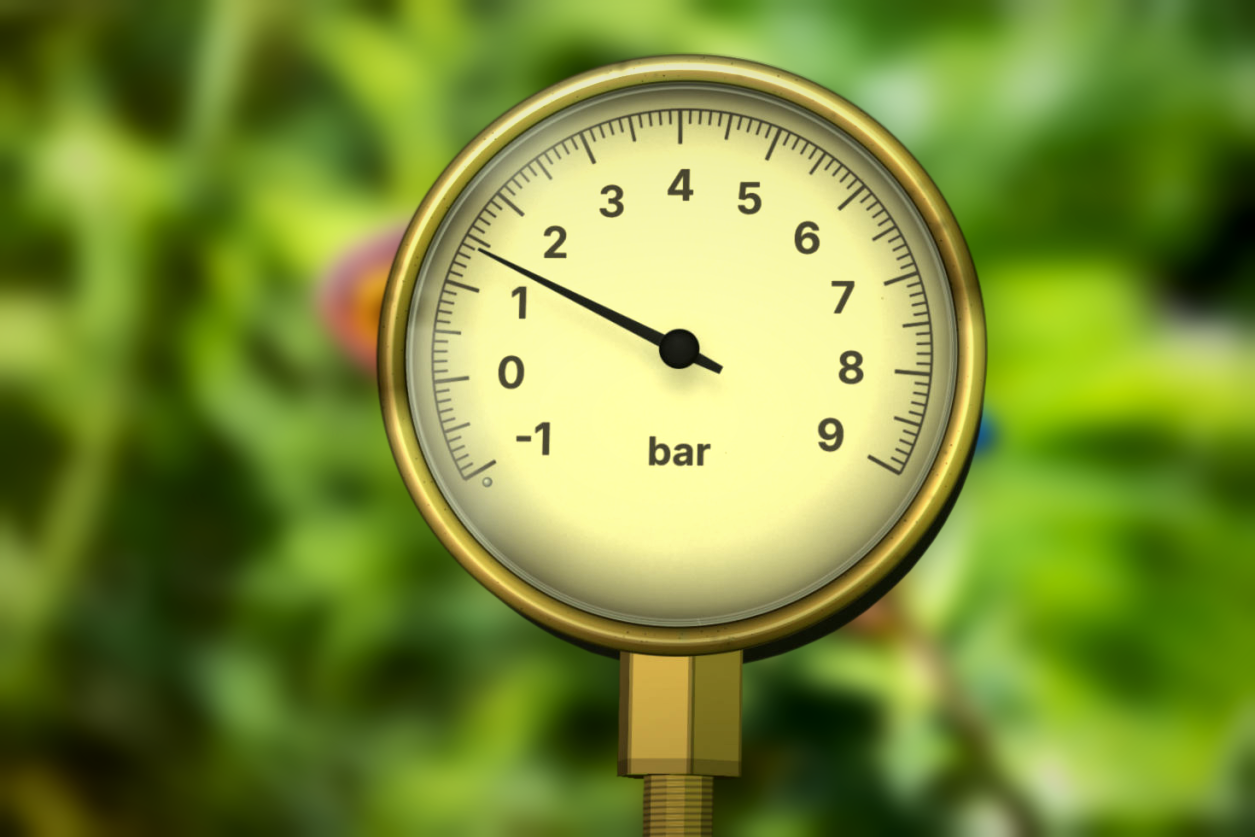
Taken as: value=1.4 unit=bar
